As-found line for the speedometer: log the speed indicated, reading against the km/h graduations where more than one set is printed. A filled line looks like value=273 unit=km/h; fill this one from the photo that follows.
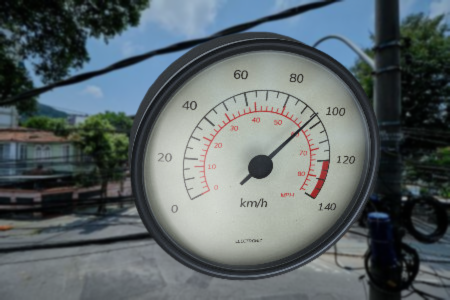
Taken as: value=95 unit=km/h
